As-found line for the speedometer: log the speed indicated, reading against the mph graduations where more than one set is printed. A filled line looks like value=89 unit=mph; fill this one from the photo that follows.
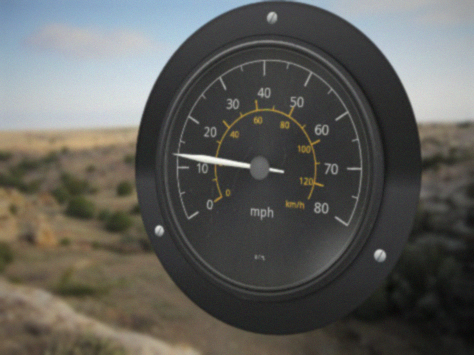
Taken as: value=12.5 unit=mph
